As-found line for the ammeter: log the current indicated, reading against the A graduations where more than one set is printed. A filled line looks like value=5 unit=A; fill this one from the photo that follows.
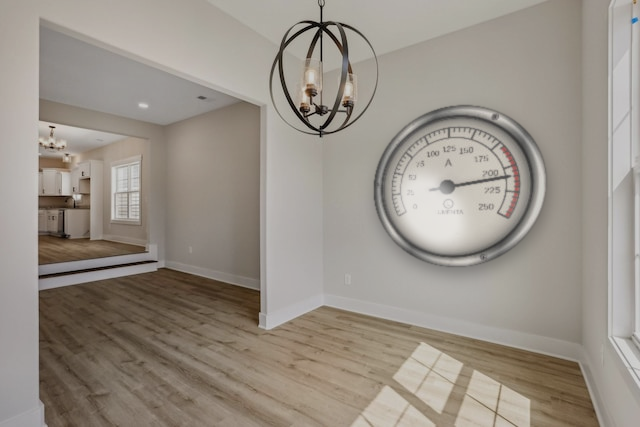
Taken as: value=210 unit=A
